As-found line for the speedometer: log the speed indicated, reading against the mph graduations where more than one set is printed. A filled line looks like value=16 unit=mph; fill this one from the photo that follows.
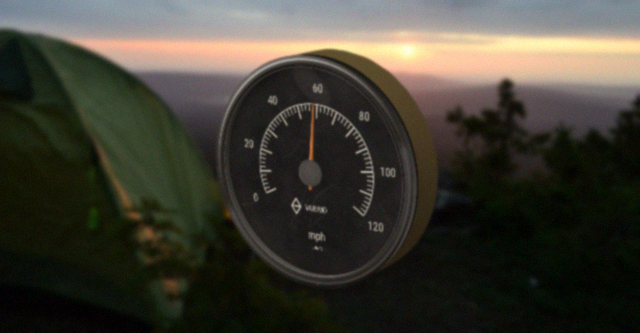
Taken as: value=60 unit=mph
